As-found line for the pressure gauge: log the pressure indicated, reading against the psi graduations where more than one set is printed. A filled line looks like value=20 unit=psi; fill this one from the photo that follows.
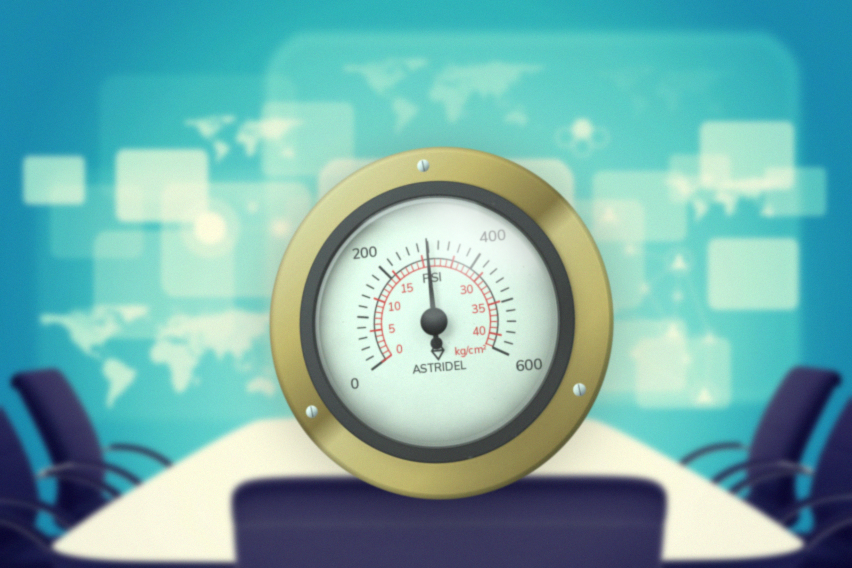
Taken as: value=300 unit=psi
